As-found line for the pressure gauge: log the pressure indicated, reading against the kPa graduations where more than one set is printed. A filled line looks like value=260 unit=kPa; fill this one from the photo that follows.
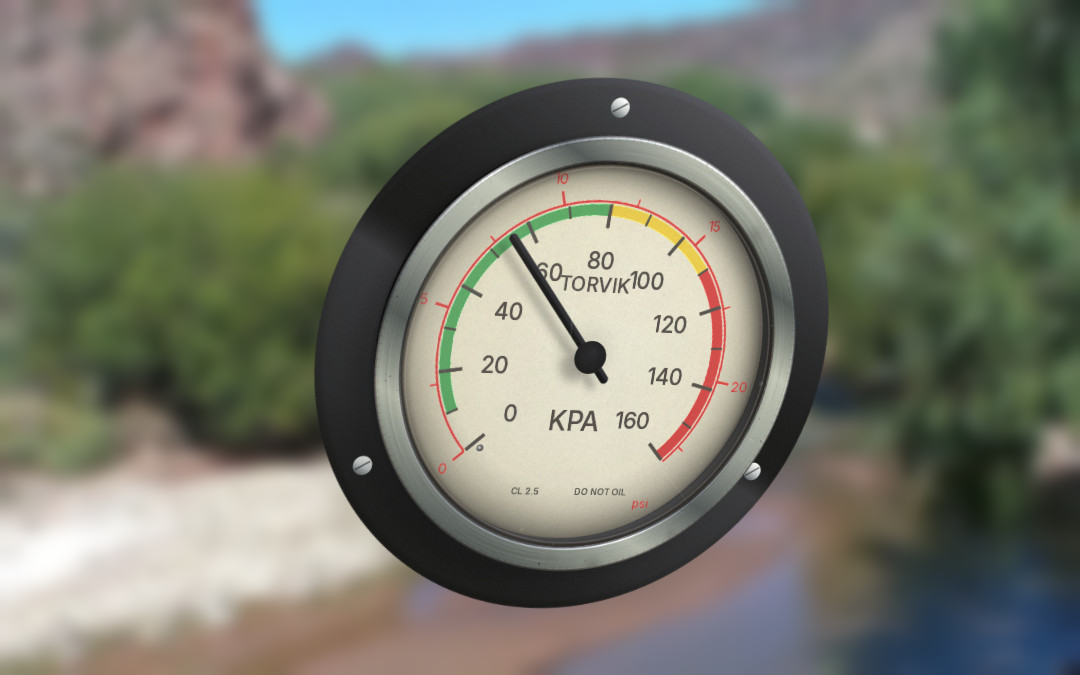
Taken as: value=55 unit=kPa
